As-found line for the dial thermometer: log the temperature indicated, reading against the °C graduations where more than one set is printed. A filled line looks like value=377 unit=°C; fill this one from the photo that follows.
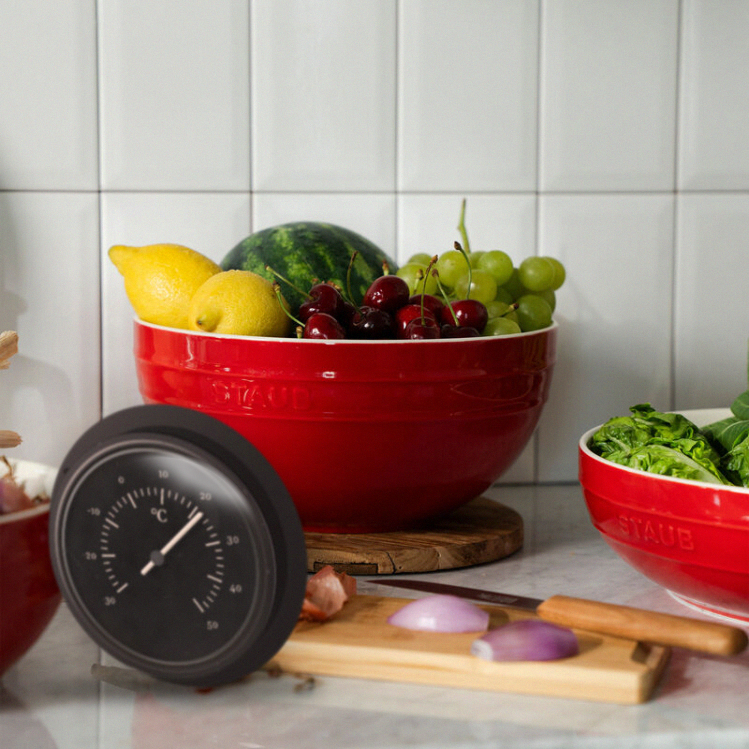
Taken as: value=22 unit=°C
